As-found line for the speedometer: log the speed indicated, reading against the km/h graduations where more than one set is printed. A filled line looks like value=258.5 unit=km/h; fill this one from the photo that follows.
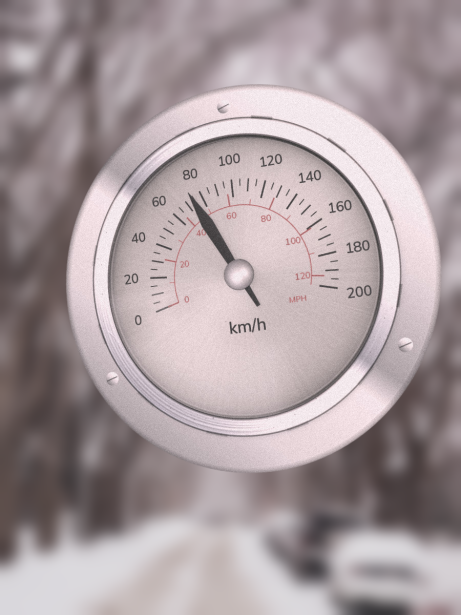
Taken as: value=75 unit=km/h
